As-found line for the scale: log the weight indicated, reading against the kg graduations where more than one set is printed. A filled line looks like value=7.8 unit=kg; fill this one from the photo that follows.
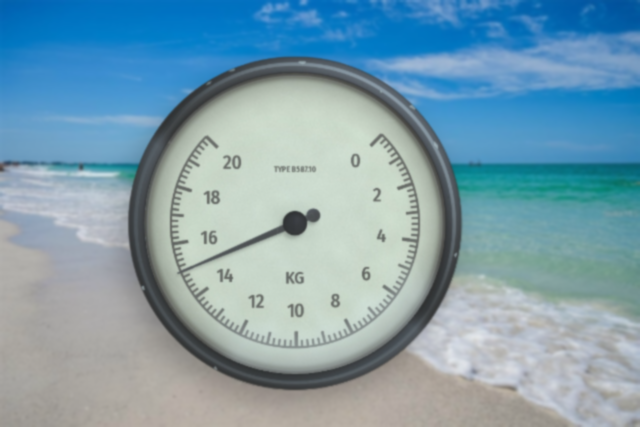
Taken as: value=15 unit=kg
